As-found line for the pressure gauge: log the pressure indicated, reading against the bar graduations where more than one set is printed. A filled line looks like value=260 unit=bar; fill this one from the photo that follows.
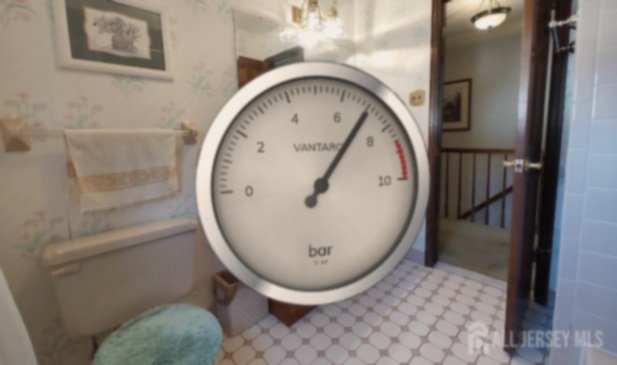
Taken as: value=7 unit=bar
